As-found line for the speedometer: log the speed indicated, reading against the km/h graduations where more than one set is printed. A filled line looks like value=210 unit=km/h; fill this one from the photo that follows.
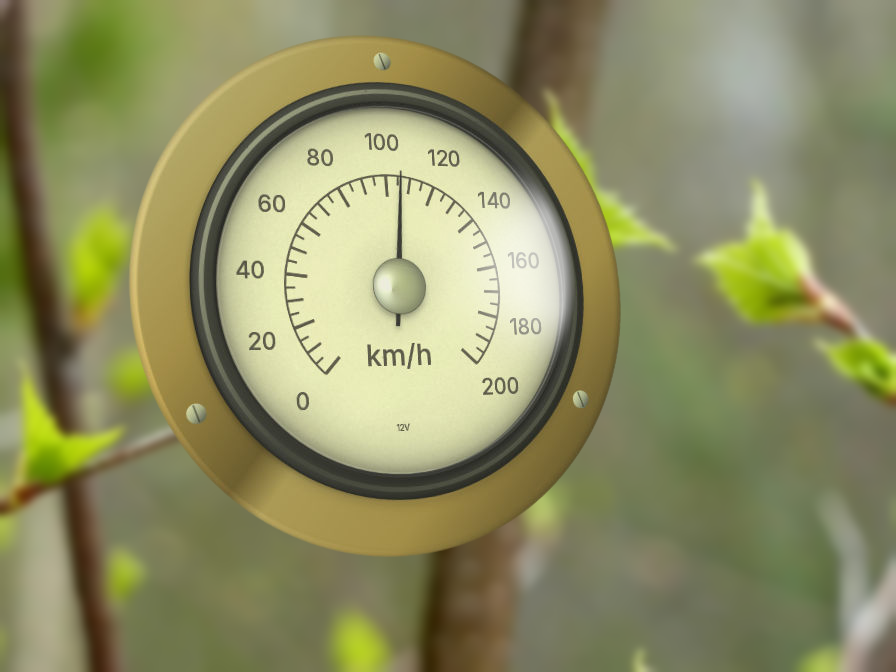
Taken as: value=105 unit=km/h
